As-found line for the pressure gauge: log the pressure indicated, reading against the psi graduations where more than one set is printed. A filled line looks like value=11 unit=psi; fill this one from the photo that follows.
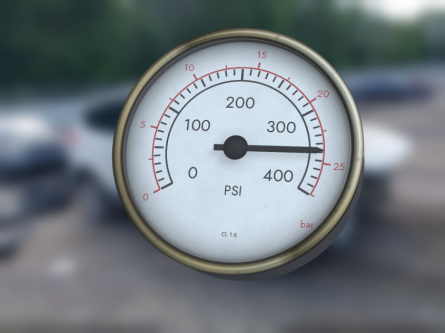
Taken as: value=350 unit=psi
